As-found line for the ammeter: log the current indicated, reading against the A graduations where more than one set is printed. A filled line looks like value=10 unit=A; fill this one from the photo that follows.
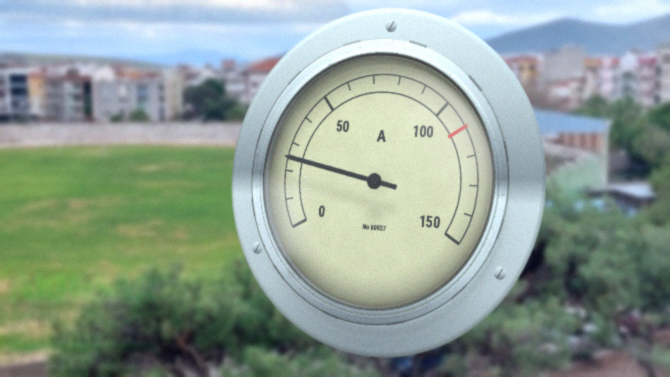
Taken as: value=25 unit=A
